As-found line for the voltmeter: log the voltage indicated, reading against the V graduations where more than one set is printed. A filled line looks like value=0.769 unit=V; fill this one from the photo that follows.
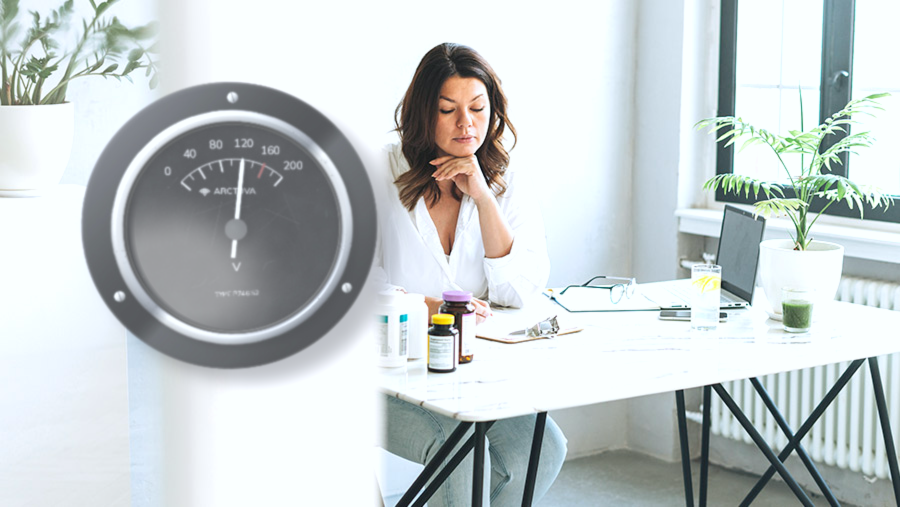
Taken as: value=120 unit=V
